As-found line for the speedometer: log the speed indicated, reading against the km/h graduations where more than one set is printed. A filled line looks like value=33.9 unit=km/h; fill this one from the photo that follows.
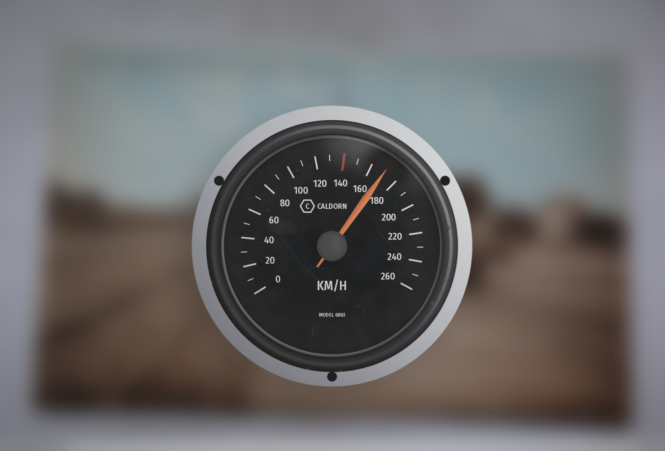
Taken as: value=170 unit=km/h
